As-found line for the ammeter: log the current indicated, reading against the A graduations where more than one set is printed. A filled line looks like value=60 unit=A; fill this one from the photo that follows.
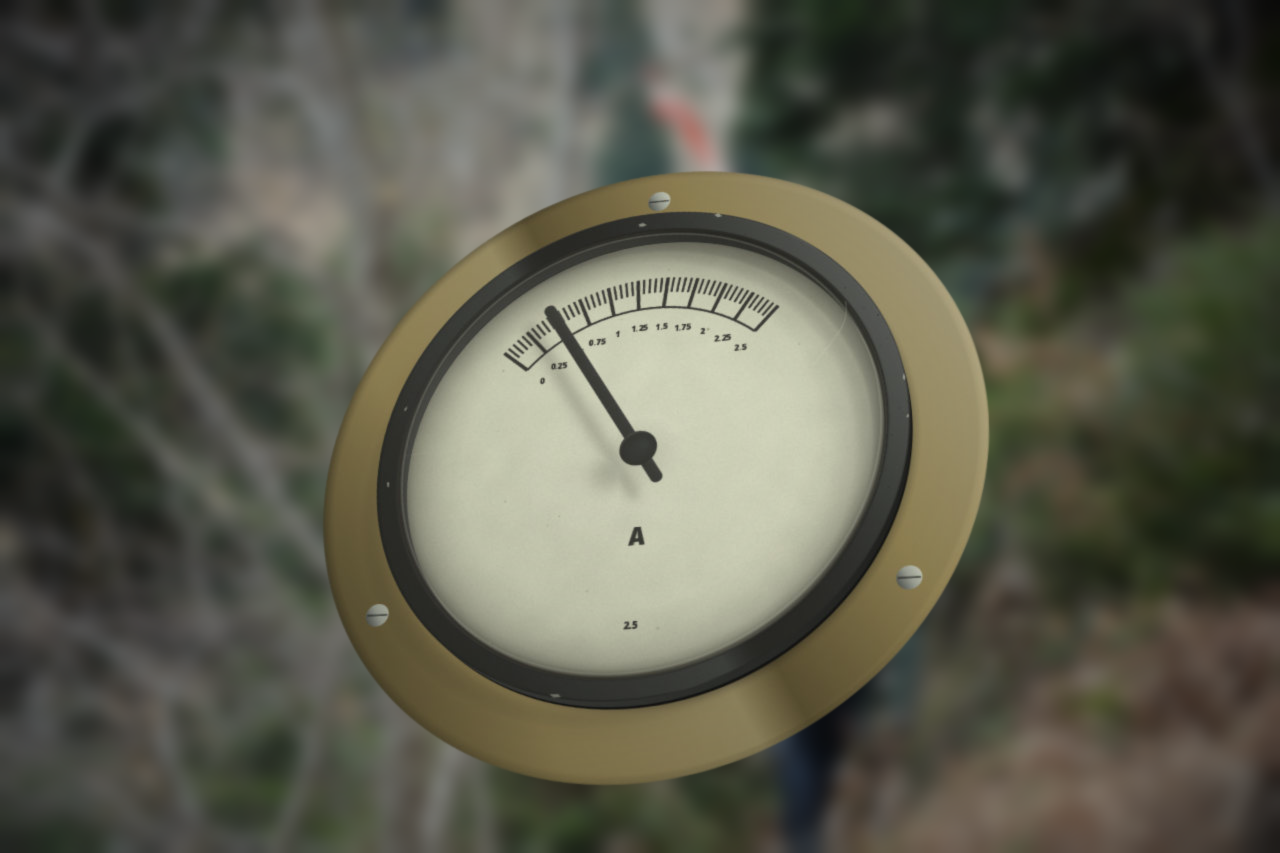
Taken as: value=0.5 unit=A
